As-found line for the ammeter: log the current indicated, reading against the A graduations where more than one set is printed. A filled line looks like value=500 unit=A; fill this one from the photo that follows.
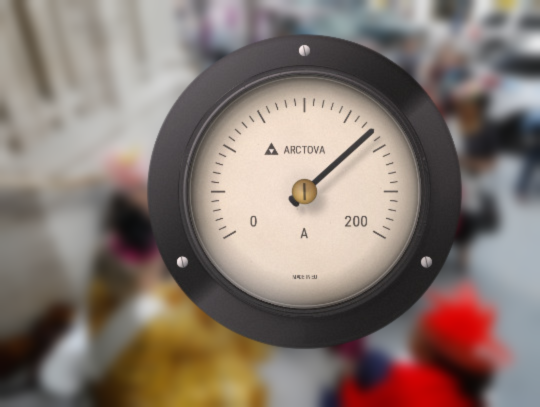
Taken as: value=140 unit=A
